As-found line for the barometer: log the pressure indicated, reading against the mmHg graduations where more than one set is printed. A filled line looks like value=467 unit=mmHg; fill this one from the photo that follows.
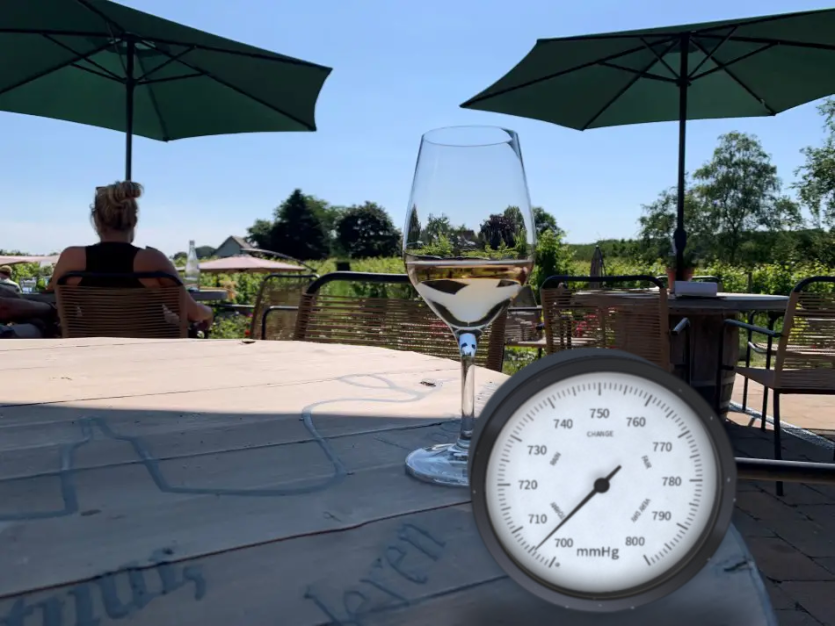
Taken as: value=705 unit=mmHg
